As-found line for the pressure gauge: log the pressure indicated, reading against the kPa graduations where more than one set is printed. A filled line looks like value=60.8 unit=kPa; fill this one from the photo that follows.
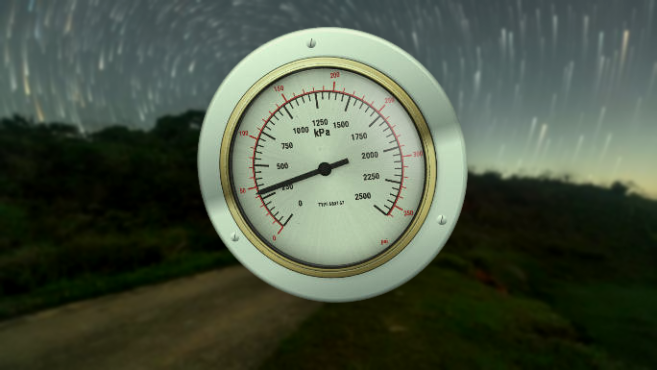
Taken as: value=300 unit=kPa
